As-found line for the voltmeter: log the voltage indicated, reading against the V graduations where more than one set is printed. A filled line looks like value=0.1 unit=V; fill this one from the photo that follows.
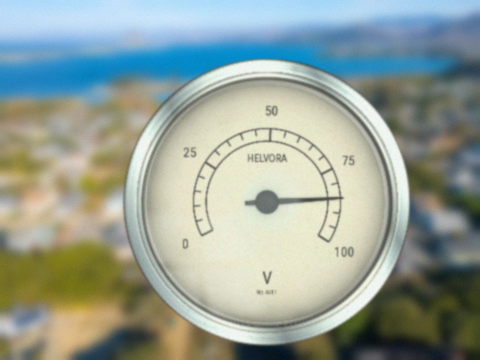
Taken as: value=85 unit=V
